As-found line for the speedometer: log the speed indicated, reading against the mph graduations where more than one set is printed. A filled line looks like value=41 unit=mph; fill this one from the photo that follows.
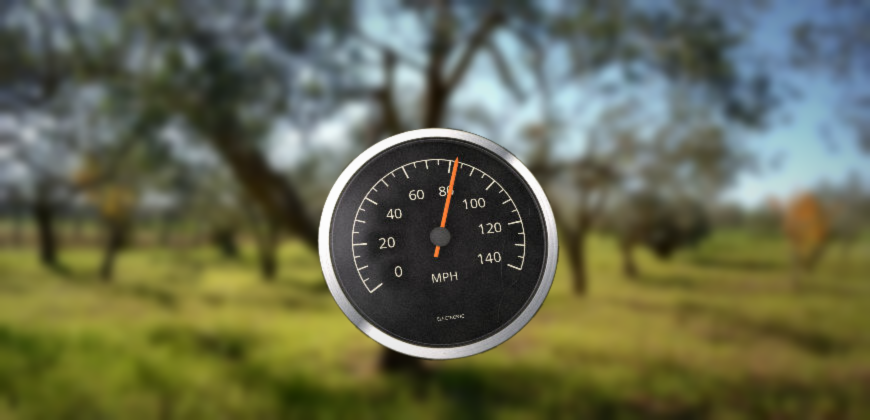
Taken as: value=82.5 unit=mph
